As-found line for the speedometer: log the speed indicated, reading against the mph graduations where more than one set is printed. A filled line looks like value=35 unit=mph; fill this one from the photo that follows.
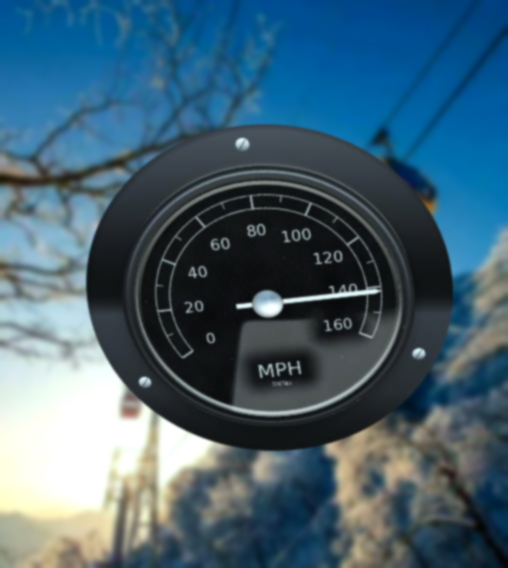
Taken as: value=140 unit=mph
